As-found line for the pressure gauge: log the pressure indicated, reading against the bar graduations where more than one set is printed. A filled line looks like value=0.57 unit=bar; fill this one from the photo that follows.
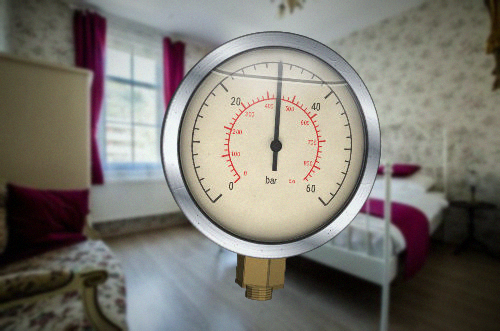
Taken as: value=30 unit=bar
